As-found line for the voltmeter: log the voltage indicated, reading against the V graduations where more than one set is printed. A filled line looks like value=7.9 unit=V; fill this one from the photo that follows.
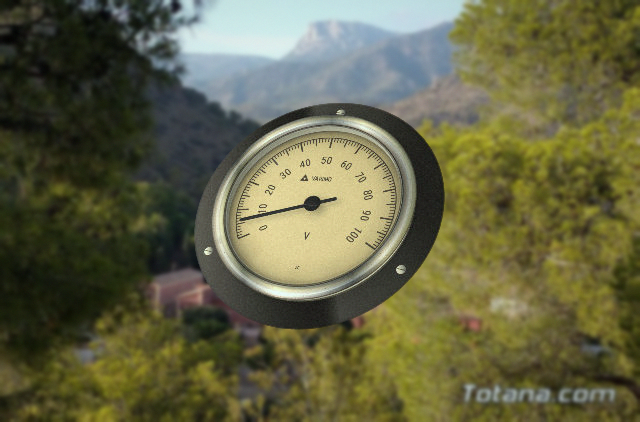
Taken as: value=5 unit=V
